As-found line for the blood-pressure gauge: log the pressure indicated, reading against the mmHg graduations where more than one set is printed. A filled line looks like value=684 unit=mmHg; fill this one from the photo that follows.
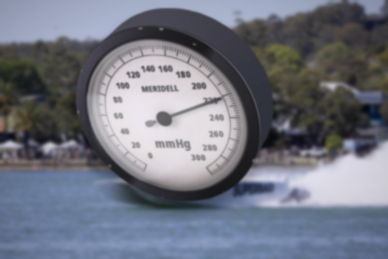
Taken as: value=220 unit=mmHg
